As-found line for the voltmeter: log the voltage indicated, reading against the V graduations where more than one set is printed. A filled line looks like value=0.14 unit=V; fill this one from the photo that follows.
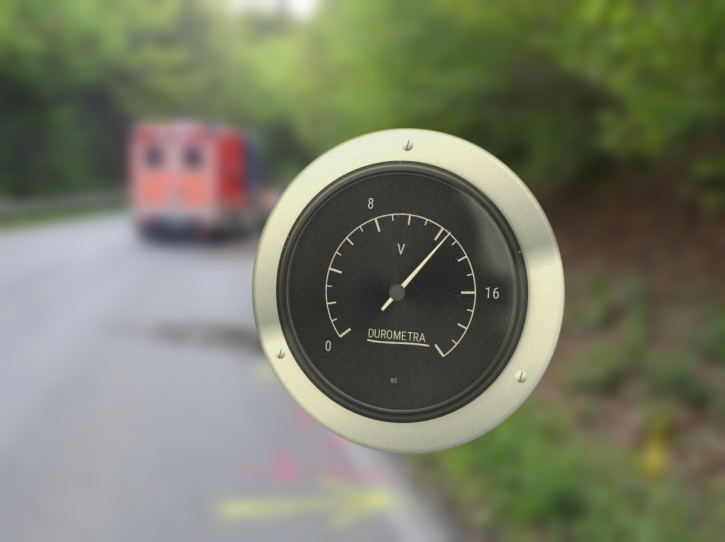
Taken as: value=12.5 unit=V
